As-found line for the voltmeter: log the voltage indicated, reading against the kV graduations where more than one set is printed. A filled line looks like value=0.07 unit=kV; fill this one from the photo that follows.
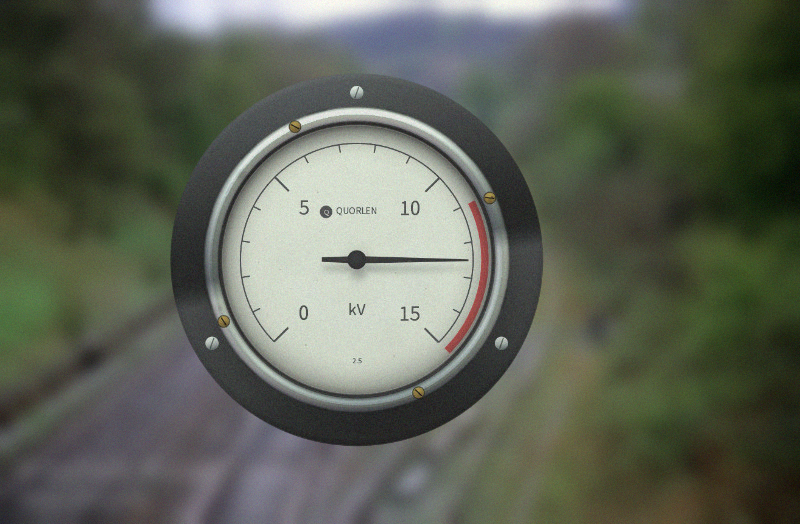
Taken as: value=12.5 unit=kV
